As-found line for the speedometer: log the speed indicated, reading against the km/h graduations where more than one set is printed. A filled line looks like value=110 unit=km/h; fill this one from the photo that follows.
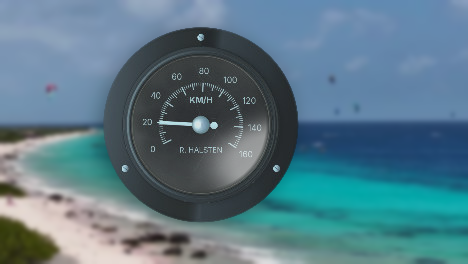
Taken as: value=20 unit=km/h
